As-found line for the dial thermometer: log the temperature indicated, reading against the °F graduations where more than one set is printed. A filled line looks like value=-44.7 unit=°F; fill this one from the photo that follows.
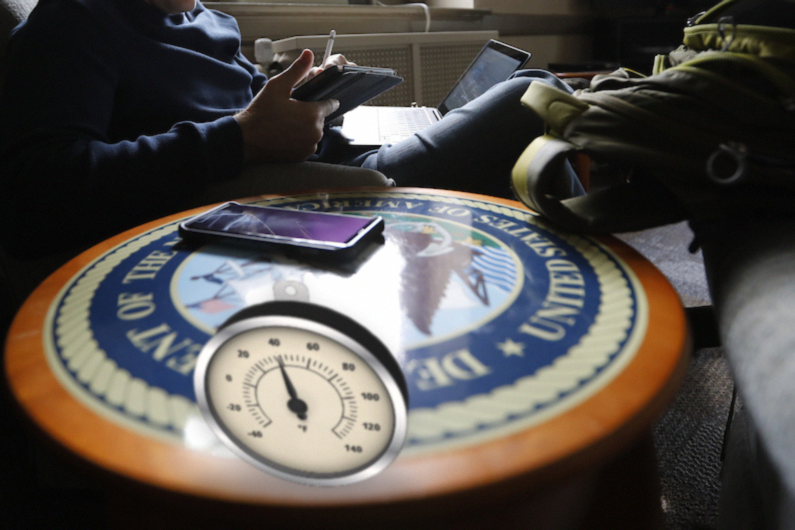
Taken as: value=40 unit=°F
